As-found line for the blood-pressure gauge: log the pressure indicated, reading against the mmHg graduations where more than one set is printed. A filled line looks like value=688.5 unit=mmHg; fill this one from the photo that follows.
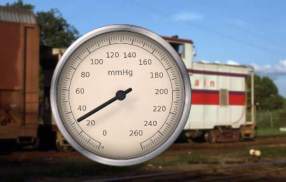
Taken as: value=30 unit=mmHg
